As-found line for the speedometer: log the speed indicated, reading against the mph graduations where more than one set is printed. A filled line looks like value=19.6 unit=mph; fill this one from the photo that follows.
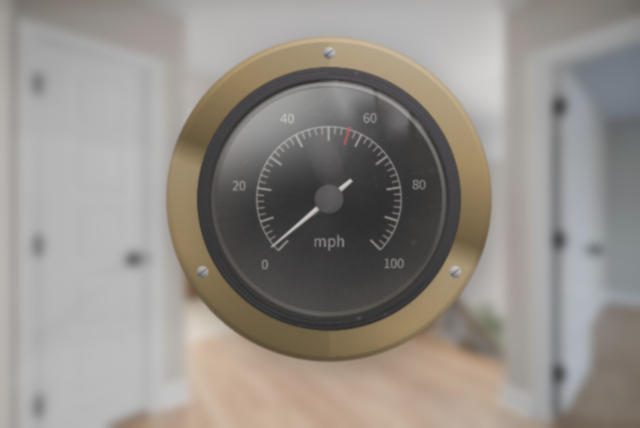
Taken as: value=2 unit=mph
